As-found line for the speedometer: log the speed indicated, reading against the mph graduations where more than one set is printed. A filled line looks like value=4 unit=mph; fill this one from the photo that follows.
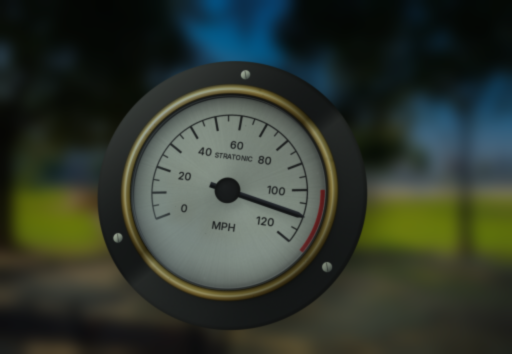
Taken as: value=110 unit=mph
